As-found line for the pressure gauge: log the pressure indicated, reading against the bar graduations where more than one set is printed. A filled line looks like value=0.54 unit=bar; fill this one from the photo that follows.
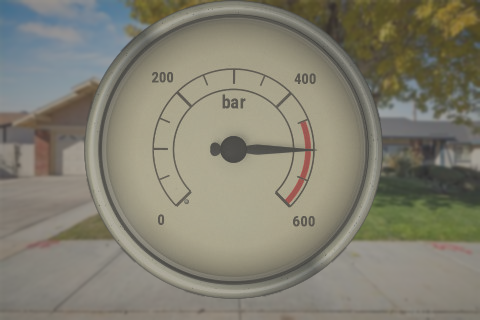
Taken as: value=500 unit=bar
